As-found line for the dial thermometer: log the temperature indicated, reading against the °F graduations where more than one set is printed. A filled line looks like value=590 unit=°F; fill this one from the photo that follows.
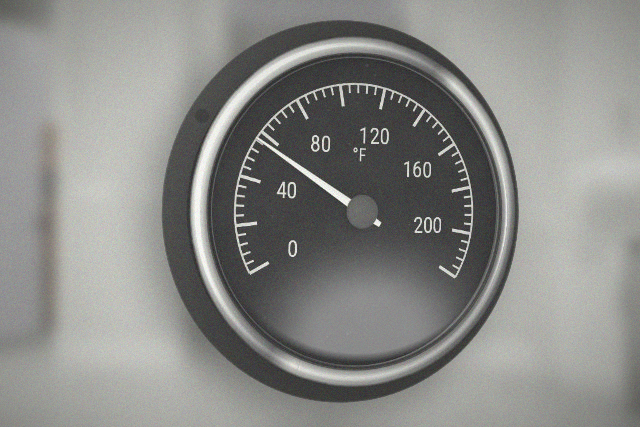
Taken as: value=56 unit=°F
